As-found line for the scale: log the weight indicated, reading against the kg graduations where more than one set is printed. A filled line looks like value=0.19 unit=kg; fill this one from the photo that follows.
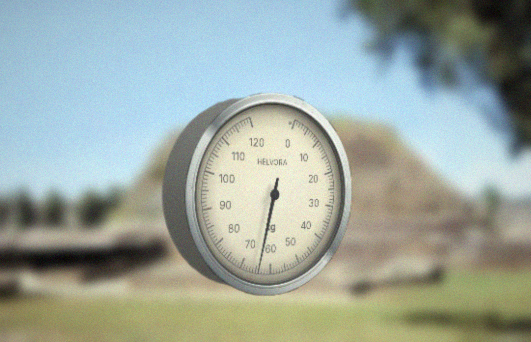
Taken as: value=65 unit=kg
